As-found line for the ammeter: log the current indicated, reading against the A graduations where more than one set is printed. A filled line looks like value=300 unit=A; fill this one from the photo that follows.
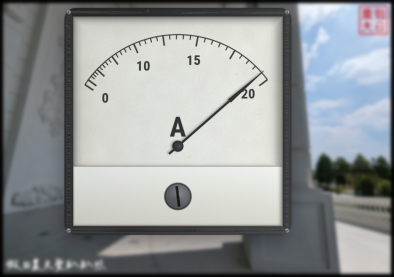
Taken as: value=19.5 unit=A
